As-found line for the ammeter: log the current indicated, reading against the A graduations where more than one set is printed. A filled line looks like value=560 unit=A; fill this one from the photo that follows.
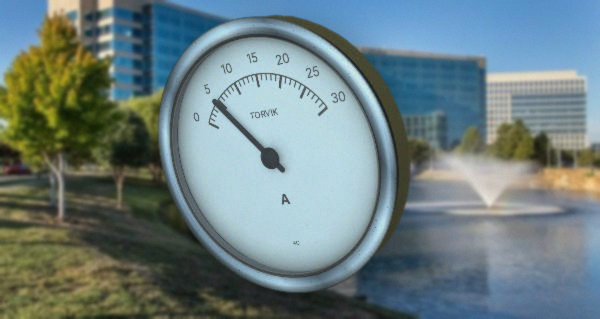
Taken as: value=5 unit=A
